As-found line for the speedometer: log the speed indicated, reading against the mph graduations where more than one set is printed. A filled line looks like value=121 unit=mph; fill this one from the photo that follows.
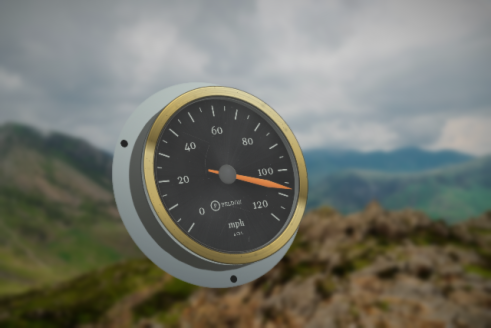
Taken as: value=107.5 unit=mph
